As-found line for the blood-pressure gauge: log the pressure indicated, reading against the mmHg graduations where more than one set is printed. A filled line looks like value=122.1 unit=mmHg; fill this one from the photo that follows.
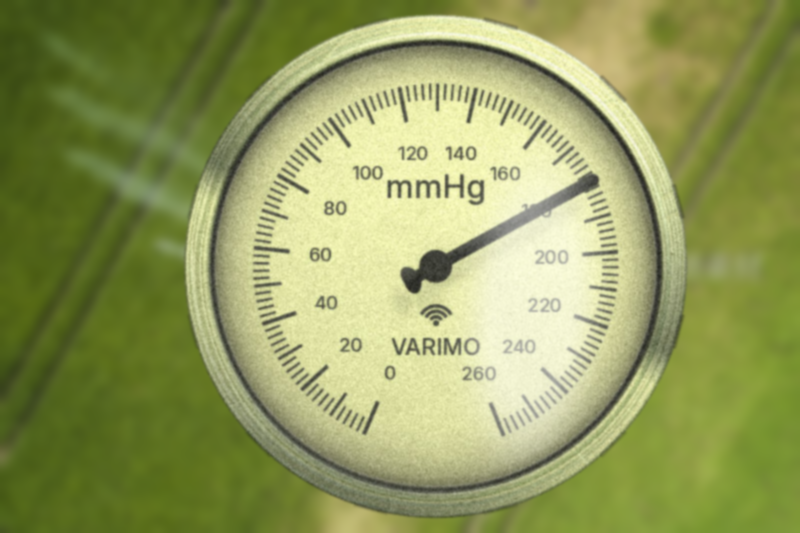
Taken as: value=180 unit=mmHg
